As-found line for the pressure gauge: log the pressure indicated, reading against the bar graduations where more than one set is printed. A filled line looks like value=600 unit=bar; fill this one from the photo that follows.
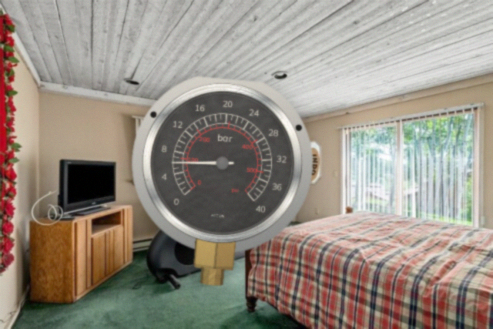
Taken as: value=6 unit=bar
